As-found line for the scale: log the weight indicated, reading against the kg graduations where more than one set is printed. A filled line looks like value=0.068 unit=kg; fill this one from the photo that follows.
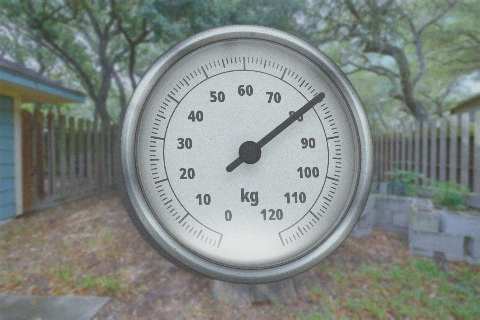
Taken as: value=80 unit=kg
